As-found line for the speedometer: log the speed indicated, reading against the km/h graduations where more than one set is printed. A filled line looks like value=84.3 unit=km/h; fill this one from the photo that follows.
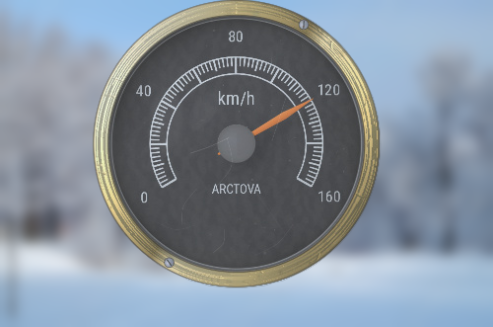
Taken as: value=120 unit=km/h
